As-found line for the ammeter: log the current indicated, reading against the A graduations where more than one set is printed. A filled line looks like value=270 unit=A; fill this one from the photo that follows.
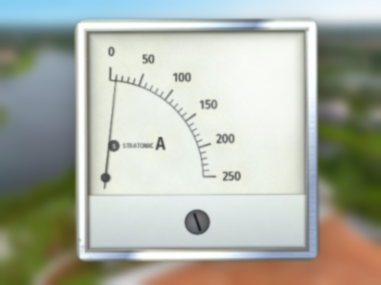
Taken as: value=10 unit=A
